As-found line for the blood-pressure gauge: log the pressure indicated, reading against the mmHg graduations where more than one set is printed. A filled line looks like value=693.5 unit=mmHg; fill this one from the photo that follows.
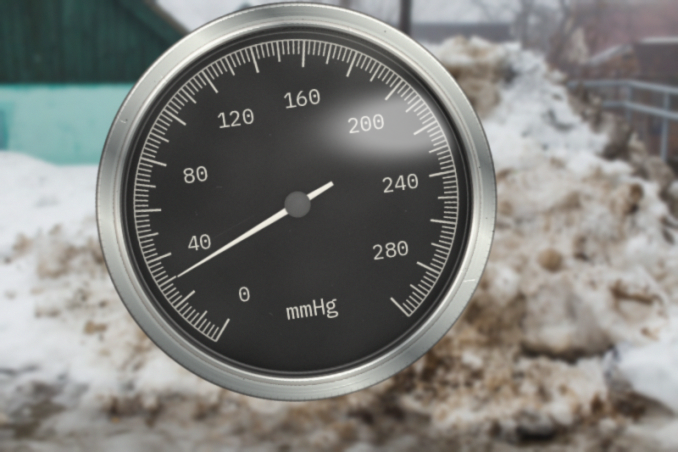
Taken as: value=30 unit=mmHg
